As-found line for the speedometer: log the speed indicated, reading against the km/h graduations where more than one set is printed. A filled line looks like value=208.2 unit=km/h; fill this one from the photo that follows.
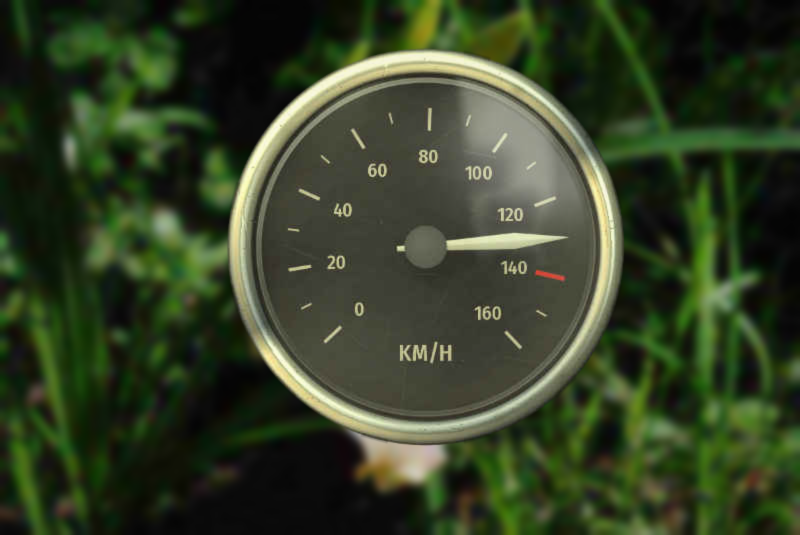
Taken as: value=130 unit=km/h
